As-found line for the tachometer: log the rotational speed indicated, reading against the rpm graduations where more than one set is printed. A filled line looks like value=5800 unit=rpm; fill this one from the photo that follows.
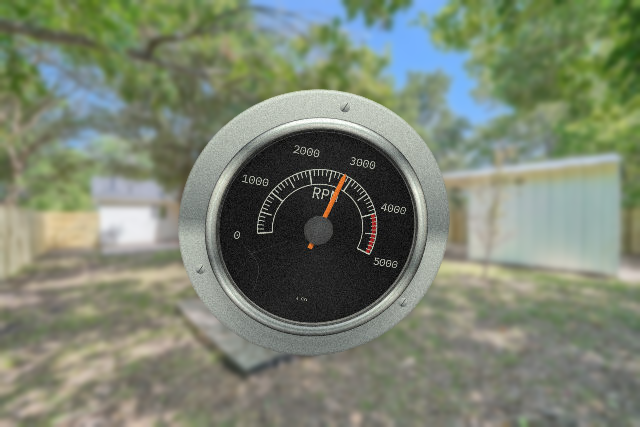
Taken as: value=2800 unit=rpm
